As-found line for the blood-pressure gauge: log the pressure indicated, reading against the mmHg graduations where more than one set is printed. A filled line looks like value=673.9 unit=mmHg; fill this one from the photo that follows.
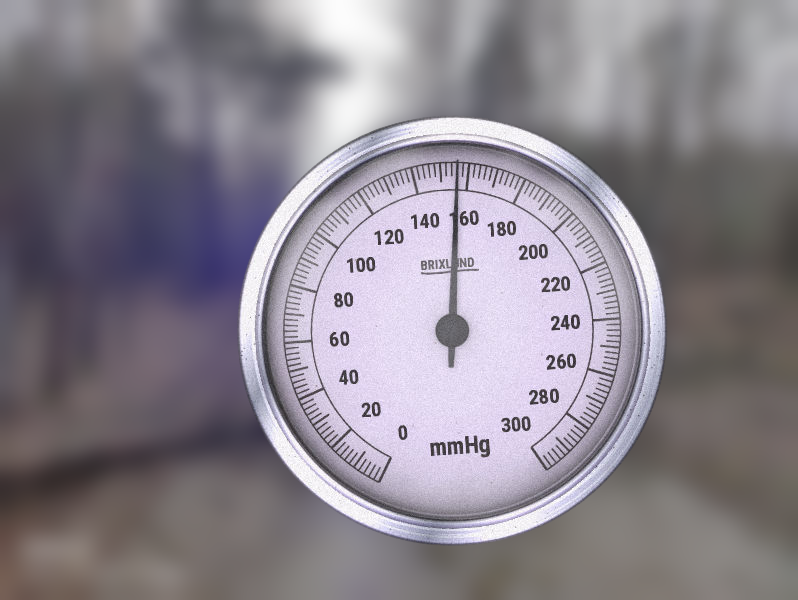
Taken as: value=156 unit=mmHg
